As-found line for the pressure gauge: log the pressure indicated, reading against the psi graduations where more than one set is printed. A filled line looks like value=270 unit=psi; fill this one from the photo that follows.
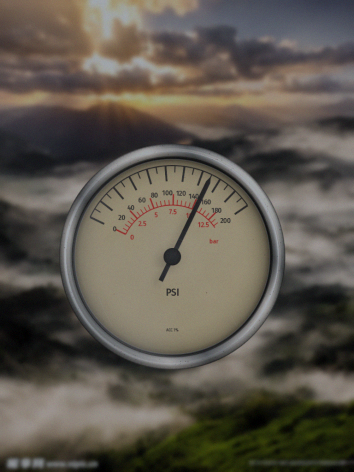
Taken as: value=150 unit=psi
